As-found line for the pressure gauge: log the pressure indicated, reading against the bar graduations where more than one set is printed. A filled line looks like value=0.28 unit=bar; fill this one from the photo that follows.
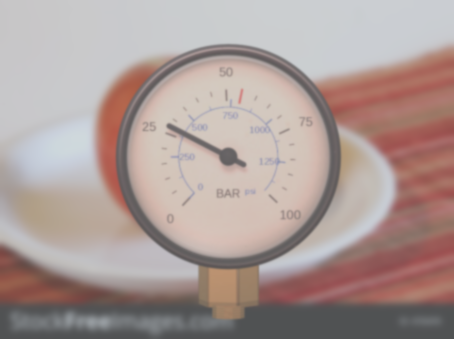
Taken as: value=27.5 unit=bar
